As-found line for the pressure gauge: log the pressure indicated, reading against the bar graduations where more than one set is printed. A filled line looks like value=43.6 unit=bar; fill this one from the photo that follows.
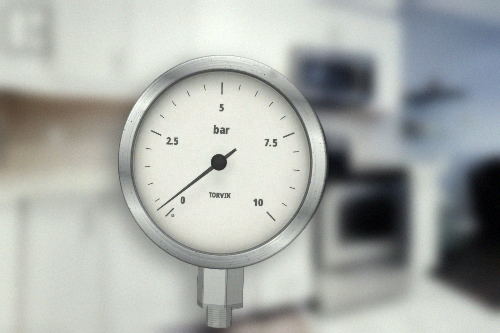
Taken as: value=0.25 unit=bar
